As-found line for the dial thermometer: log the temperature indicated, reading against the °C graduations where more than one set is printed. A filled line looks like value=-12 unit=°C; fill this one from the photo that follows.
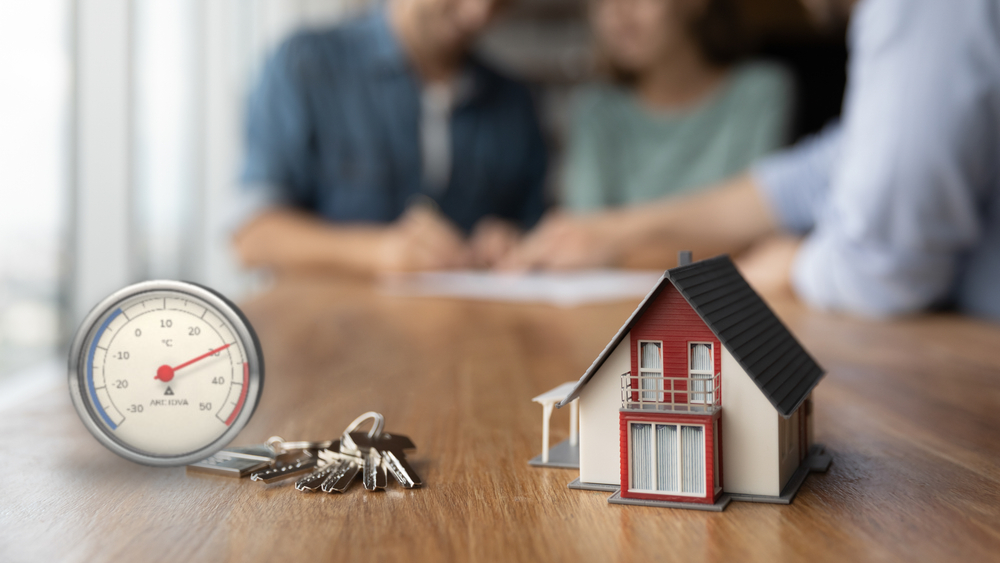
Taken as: value=30 unit=°C
